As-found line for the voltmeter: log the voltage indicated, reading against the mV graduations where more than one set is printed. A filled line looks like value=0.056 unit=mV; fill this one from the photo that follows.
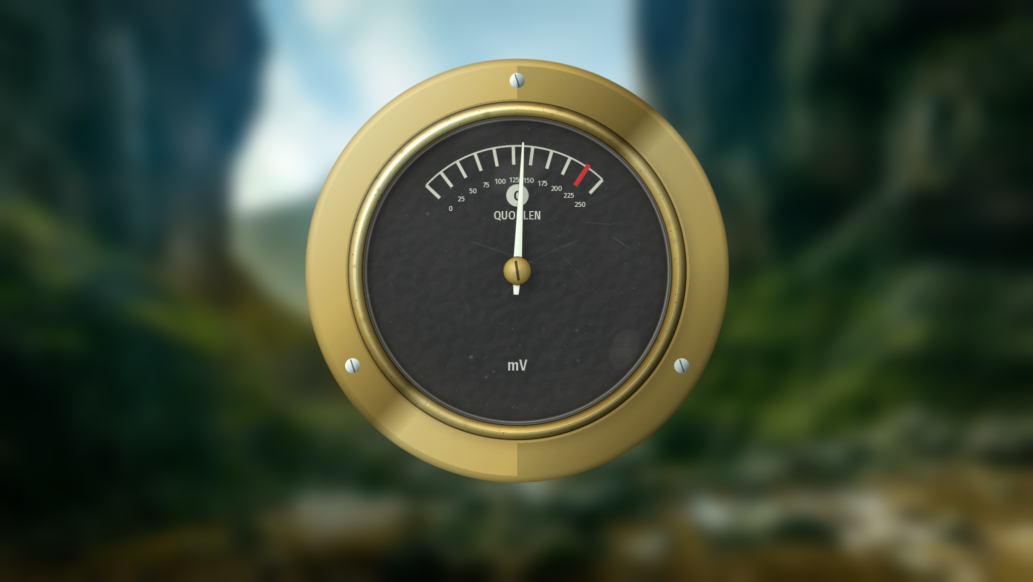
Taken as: value=137.5 unit=mV
